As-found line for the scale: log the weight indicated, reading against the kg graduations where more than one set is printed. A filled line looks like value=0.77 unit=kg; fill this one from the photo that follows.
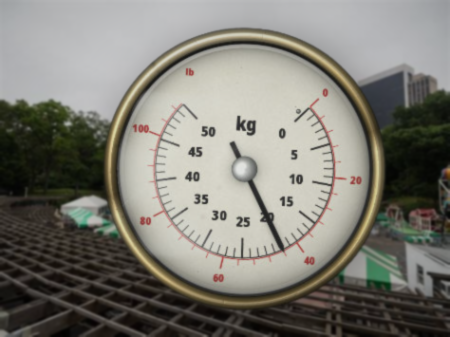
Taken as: value=20 unit=kg
